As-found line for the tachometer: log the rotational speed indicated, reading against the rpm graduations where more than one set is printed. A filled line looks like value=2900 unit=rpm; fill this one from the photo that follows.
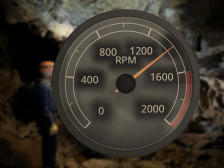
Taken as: value=1400 unit=rpm
